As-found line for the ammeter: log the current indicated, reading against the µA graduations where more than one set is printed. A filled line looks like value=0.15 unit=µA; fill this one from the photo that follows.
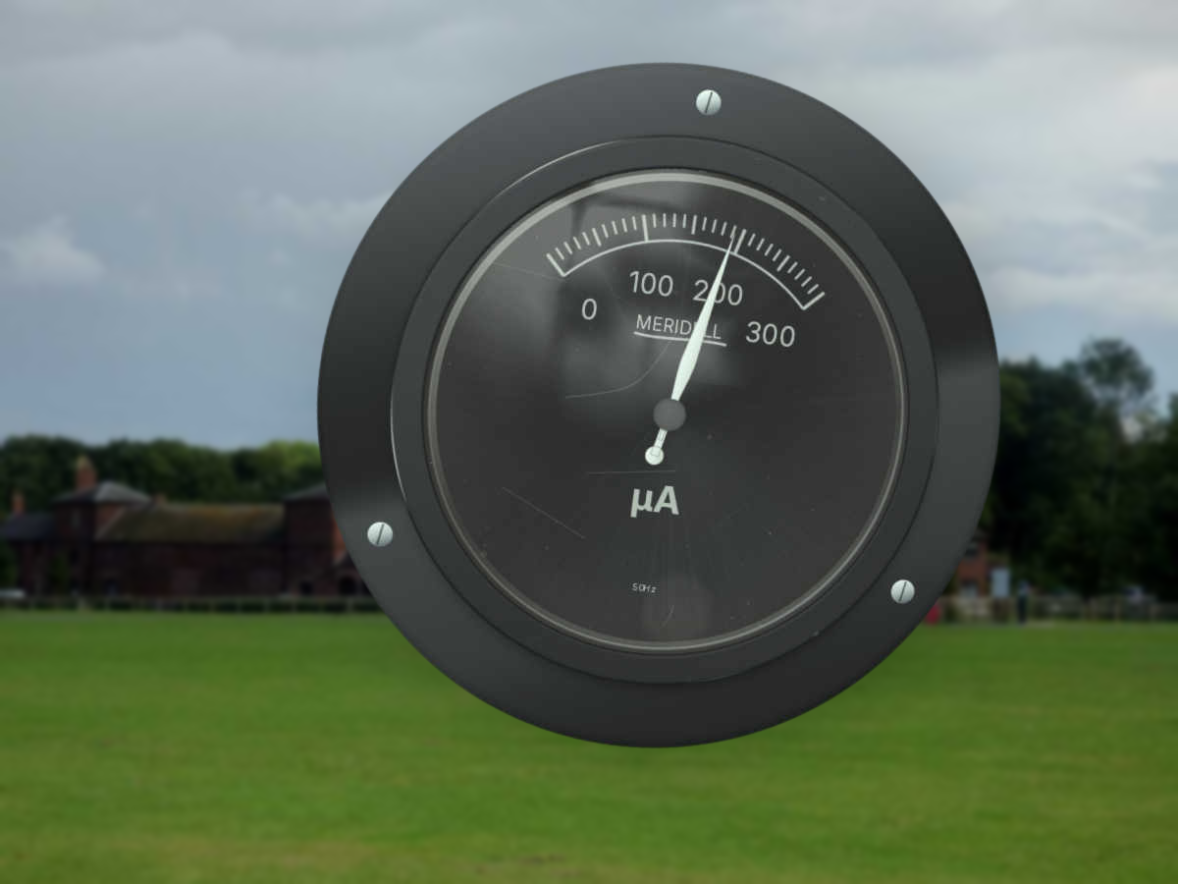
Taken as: value=190 unit=µA
